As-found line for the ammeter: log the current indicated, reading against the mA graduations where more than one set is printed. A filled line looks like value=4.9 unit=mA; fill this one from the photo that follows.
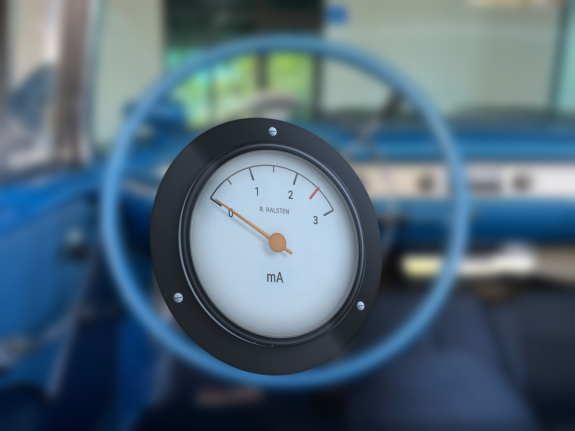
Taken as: value=0 unit=mA
